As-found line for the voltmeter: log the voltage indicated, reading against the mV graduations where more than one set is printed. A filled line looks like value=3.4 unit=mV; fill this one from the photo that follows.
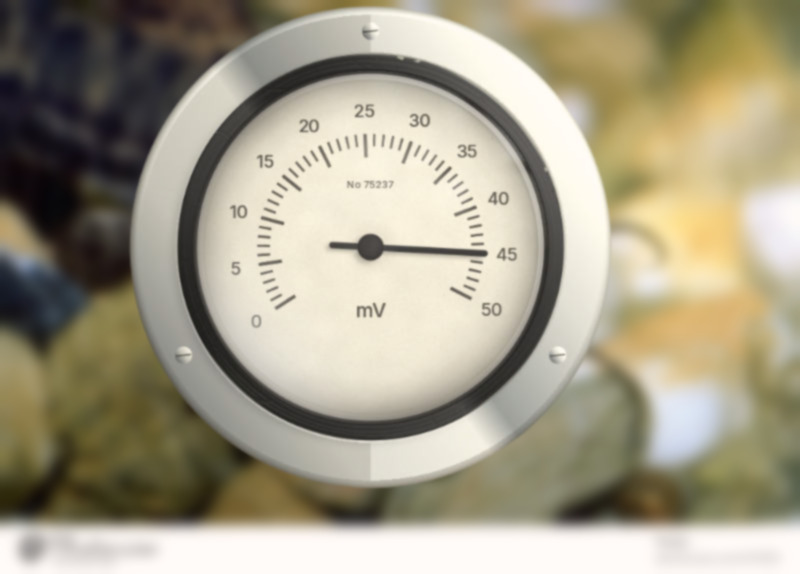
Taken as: value=45 unit=mV
